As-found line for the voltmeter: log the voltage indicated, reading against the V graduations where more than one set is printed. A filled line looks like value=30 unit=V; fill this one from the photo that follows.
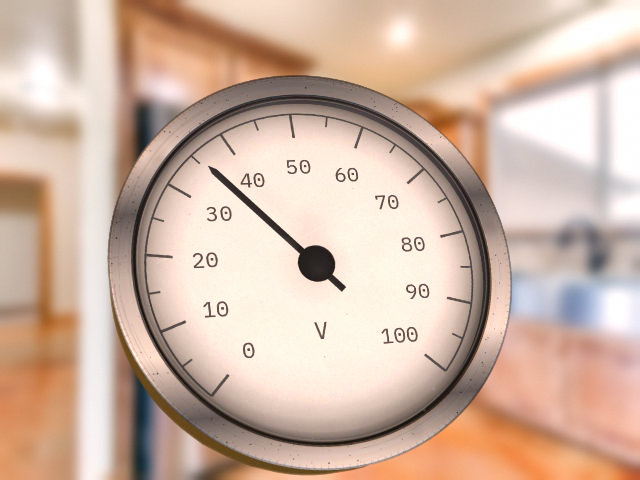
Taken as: value=35 unit=V
